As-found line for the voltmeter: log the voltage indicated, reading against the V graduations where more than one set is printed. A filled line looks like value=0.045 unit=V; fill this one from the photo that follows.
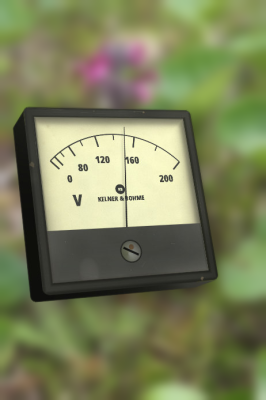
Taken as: value=150 unit=V
